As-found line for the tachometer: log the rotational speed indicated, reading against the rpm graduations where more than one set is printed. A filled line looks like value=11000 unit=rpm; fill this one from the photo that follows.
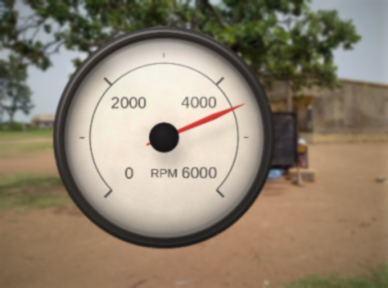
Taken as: value=4500 unit=rpm
